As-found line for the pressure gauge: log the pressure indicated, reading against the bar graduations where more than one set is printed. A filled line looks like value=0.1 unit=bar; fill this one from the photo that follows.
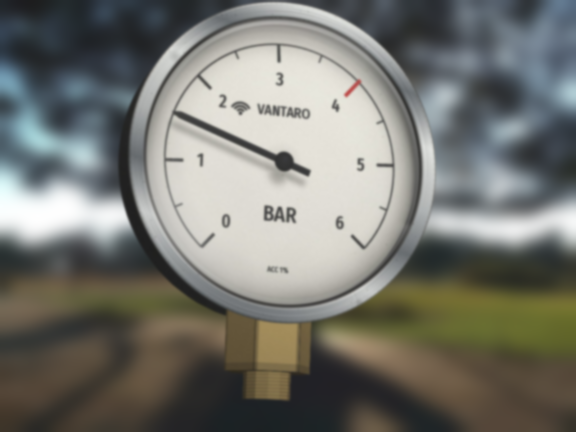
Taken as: value=1.5 unit=bar
